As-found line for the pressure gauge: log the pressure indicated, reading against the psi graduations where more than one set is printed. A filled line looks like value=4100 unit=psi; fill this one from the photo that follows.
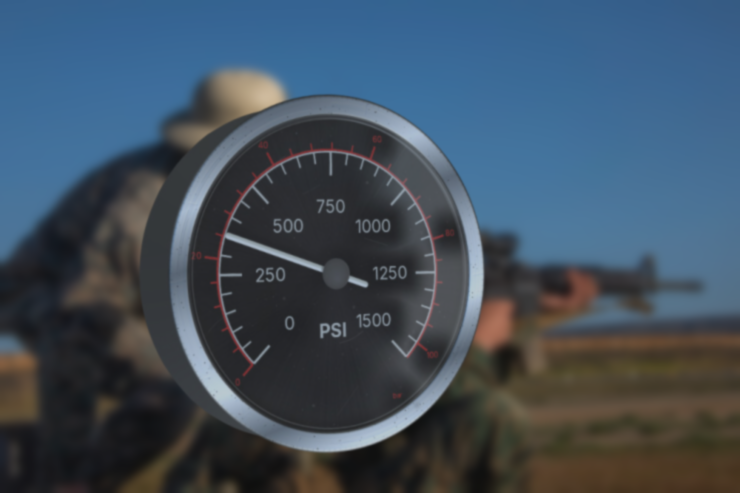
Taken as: value=350 unit=psi
